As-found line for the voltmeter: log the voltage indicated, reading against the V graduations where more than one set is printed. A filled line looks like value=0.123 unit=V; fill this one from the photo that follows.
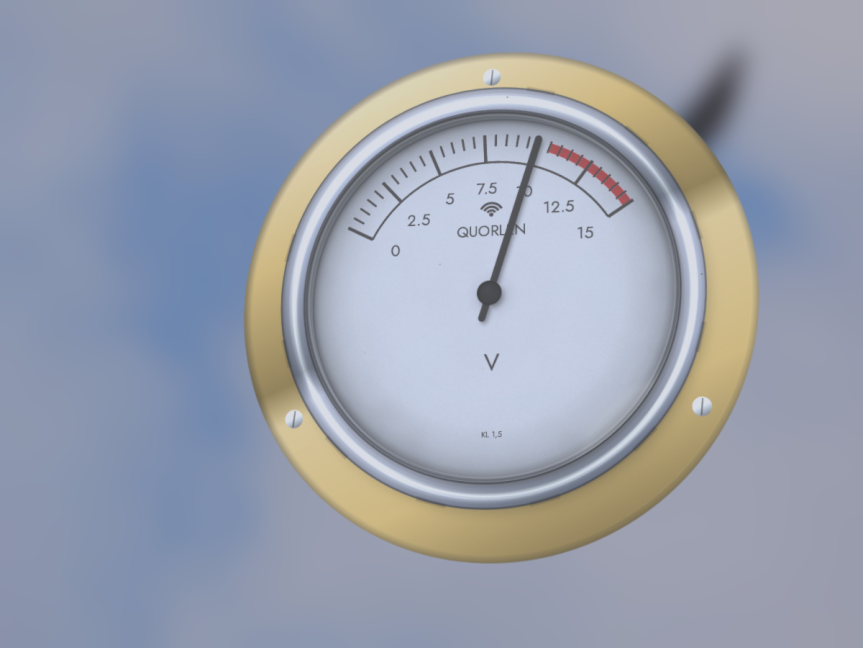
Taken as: value=10 unit=V
